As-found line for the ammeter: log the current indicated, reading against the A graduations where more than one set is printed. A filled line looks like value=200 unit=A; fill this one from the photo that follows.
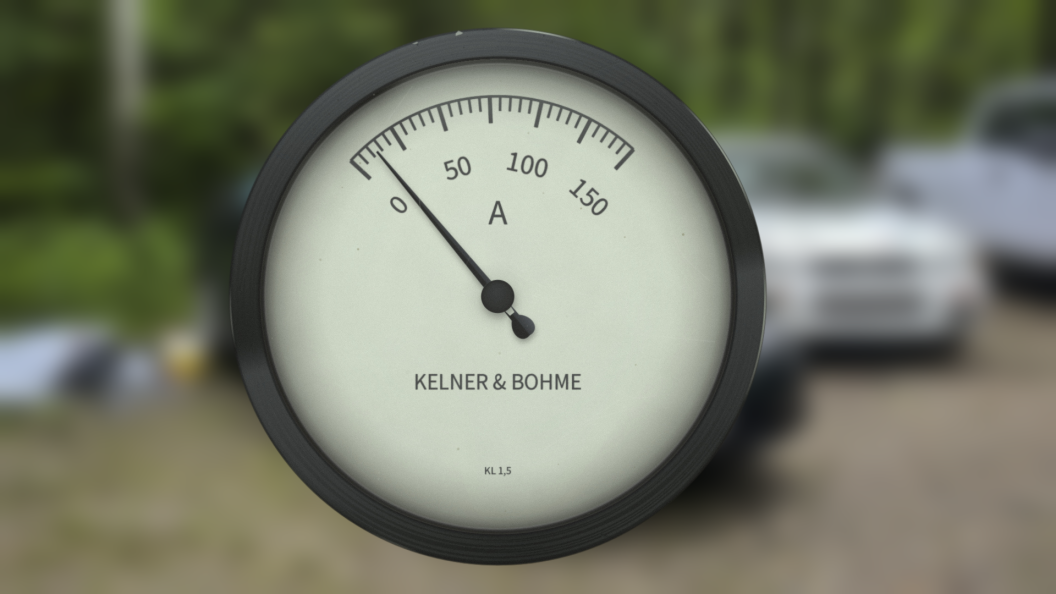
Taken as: value=12.5 unit=A
